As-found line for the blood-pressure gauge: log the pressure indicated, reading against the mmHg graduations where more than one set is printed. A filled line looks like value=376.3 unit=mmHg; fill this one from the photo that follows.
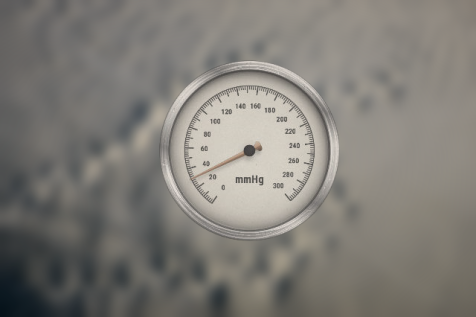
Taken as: value=30 unit=mmHg
